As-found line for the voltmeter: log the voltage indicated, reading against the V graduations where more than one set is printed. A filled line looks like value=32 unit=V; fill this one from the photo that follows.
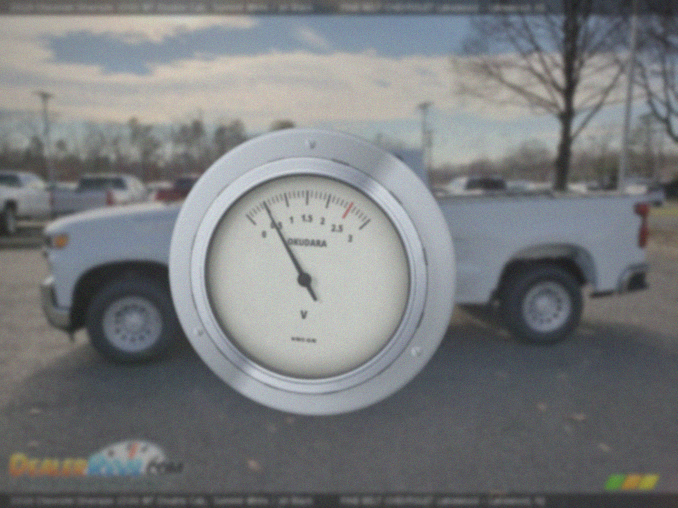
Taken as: value=0.5 unit=V
